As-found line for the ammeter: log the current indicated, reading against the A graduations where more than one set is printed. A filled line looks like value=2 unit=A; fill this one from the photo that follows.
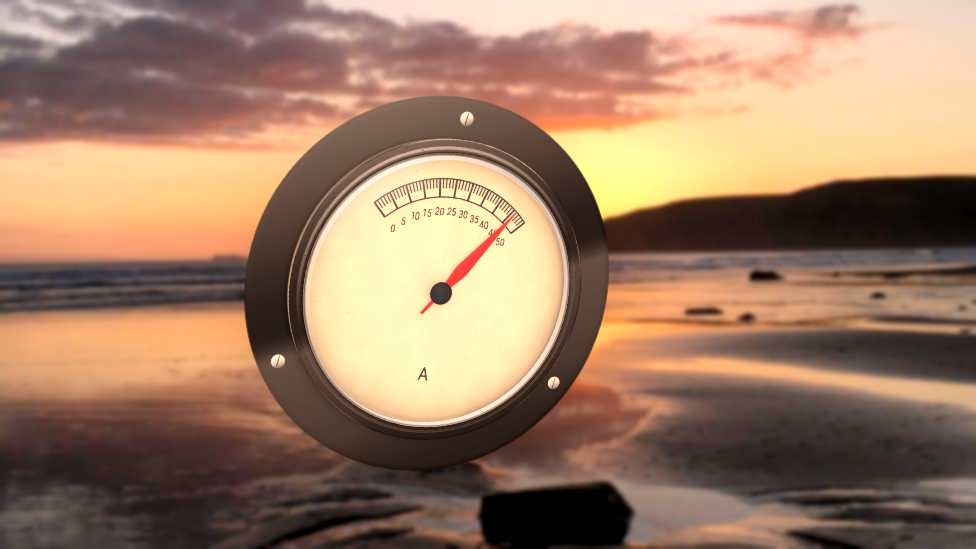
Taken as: value=45 unit=A
